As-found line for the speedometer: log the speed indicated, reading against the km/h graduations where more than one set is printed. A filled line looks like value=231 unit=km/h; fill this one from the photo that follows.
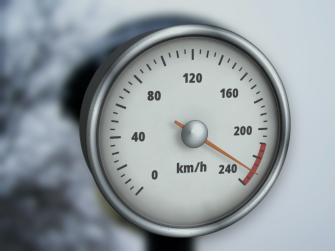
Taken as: value=230 unit=km/h
